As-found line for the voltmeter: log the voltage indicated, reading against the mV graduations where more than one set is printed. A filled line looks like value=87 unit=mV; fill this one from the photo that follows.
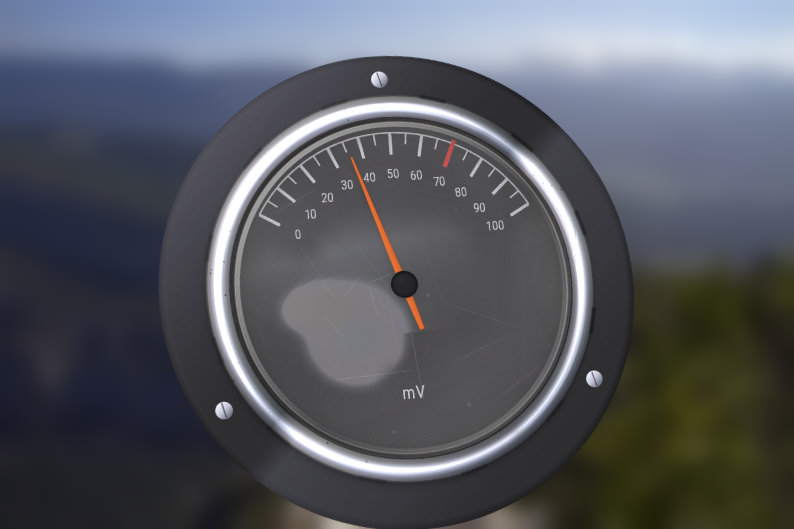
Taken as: value=35 unit=mV
